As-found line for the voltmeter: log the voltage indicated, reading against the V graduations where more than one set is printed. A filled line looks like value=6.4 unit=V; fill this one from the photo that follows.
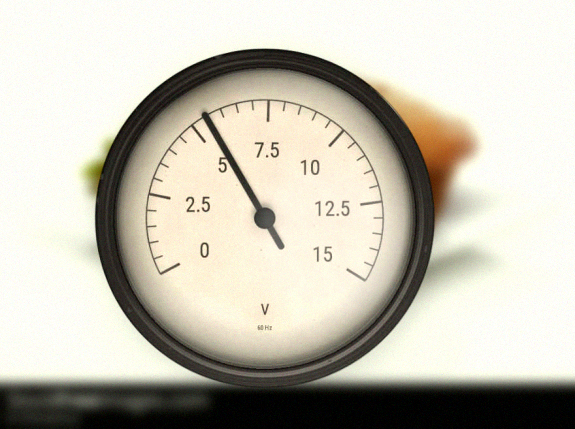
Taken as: value=5.5 unit=V
